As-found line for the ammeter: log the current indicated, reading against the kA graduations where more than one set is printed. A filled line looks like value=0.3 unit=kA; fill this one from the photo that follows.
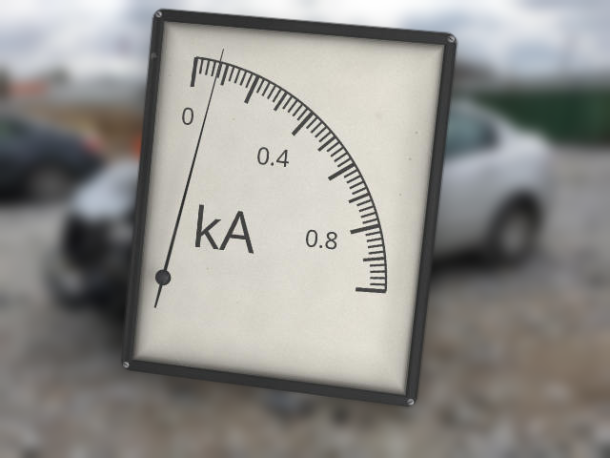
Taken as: value=0.08 unit=kA
